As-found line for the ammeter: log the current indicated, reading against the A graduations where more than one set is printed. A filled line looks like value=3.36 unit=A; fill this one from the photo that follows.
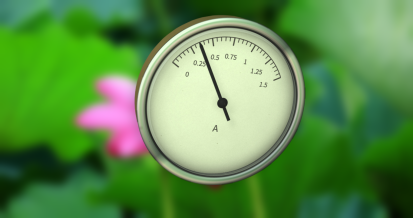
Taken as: value=0.35 unit=A
